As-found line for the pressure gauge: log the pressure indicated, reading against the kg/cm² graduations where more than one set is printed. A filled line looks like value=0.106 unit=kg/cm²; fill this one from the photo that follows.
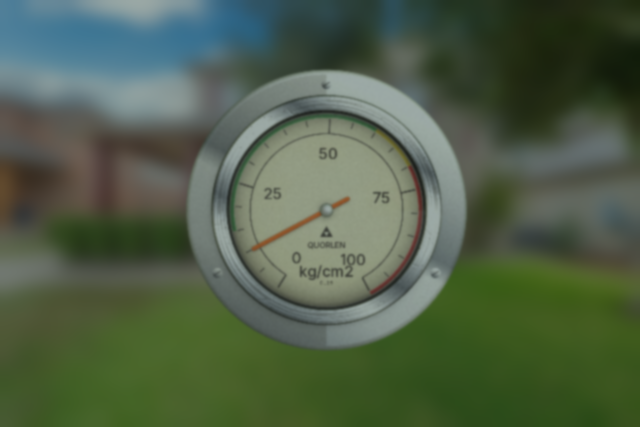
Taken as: value=10 unit=kg/cm²
